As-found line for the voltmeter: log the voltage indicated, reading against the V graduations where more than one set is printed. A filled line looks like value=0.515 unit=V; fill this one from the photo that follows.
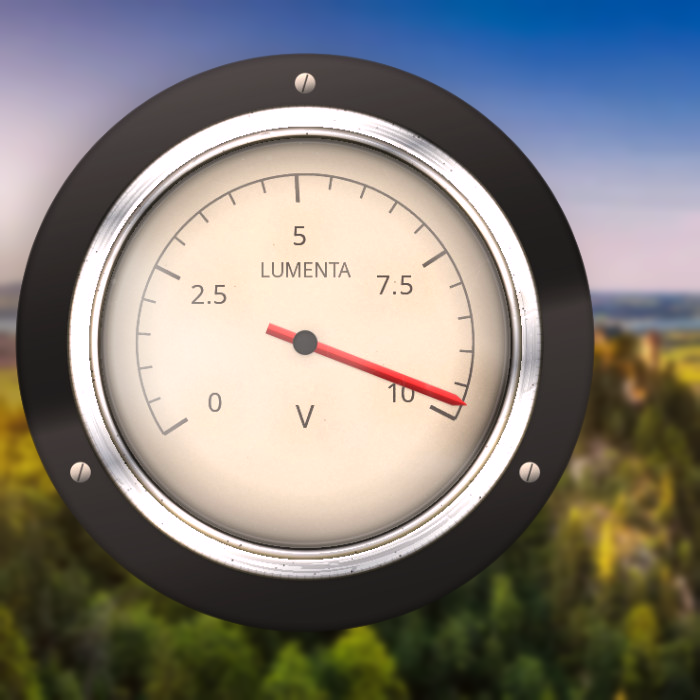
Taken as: value=9.75 unit=V
